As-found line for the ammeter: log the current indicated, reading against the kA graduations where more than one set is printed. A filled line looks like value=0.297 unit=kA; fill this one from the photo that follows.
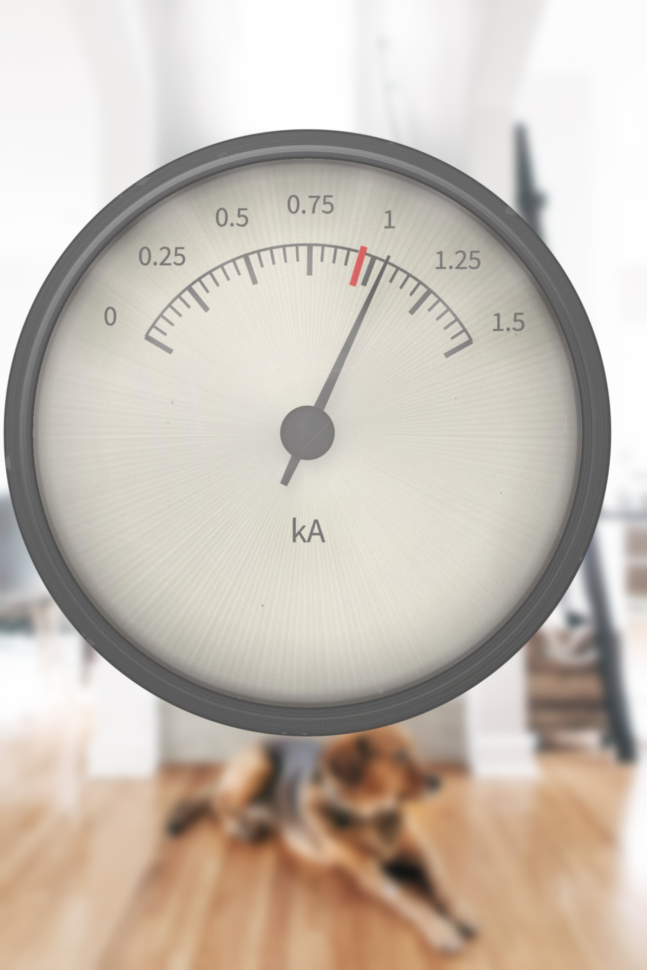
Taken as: value=1.05 unit=kA
